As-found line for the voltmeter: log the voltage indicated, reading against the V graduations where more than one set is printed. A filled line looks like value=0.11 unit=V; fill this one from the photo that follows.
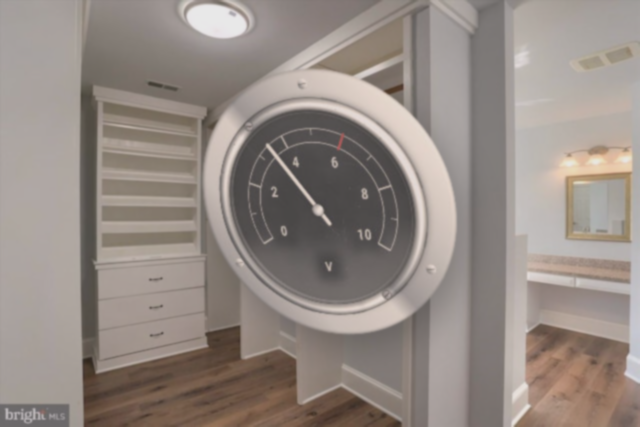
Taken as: value=3.5 unit=V
